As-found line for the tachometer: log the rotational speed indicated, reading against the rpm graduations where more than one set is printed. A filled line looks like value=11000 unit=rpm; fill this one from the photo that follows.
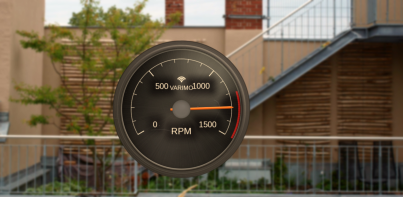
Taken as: value=1300 unit=rpm
